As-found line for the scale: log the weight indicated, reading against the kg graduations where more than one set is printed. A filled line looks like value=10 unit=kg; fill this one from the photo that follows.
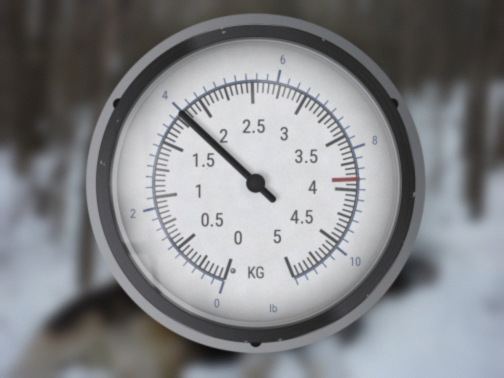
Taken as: value=1.8 unit=kg
